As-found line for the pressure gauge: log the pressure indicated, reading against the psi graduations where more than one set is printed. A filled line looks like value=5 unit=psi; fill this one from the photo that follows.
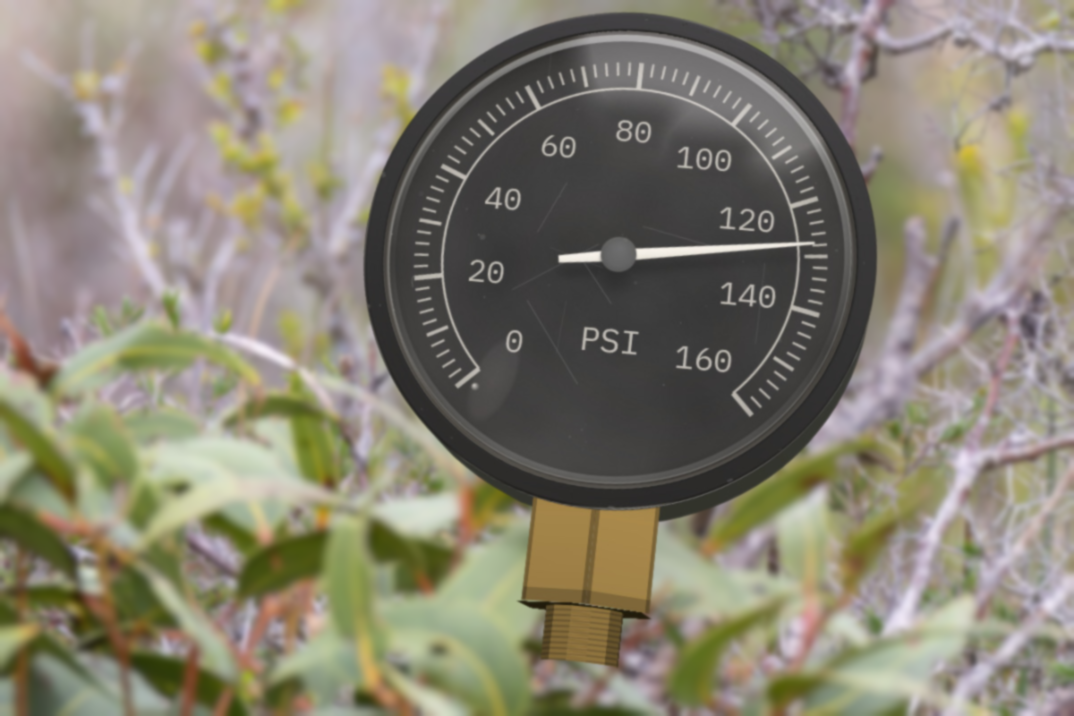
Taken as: value=128 unit=psi
